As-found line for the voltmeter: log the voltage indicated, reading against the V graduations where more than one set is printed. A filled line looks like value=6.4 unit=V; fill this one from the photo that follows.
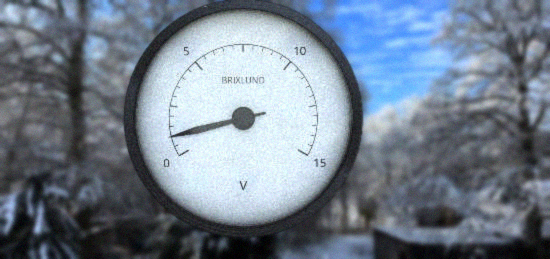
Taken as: value=1 unit=V
